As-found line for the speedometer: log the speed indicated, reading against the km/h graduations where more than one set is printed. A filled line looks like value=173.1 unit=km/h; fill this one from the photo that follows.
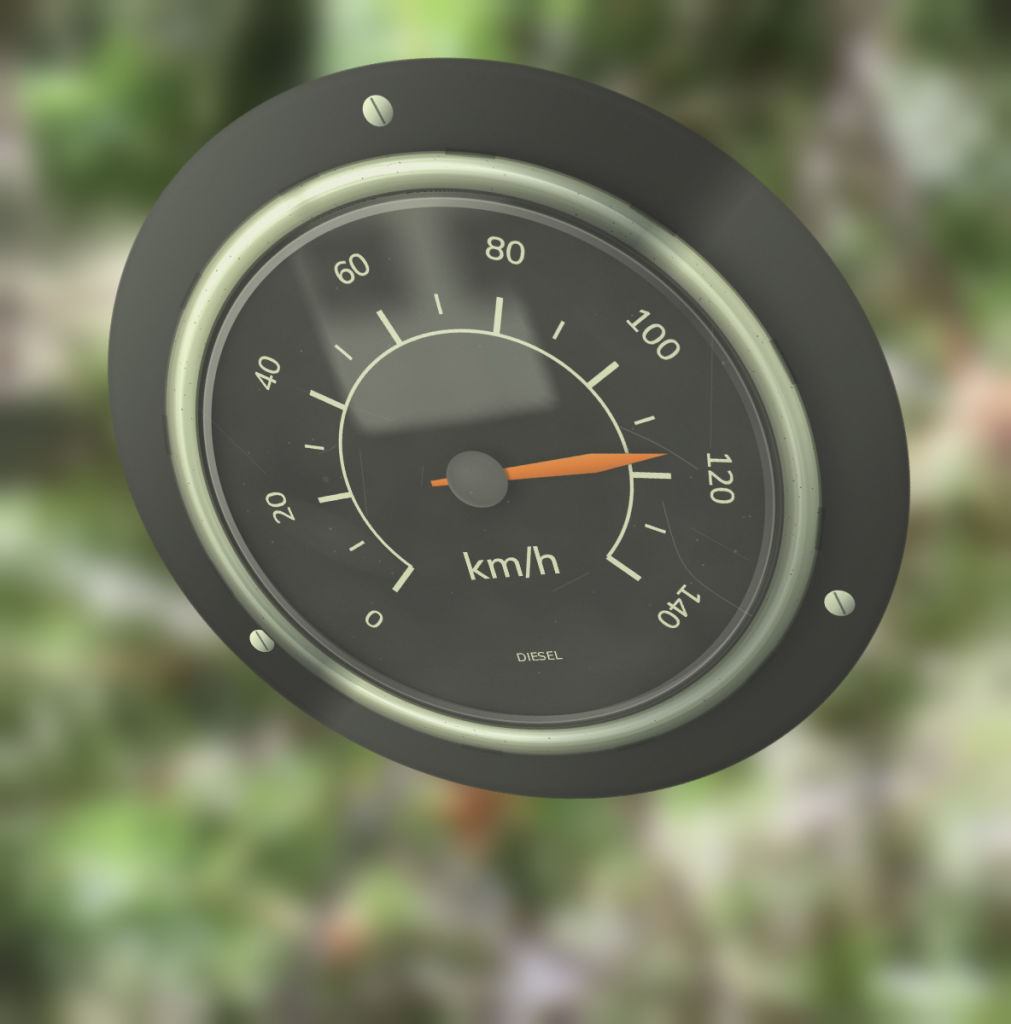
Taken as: value=115 unit=km/h
